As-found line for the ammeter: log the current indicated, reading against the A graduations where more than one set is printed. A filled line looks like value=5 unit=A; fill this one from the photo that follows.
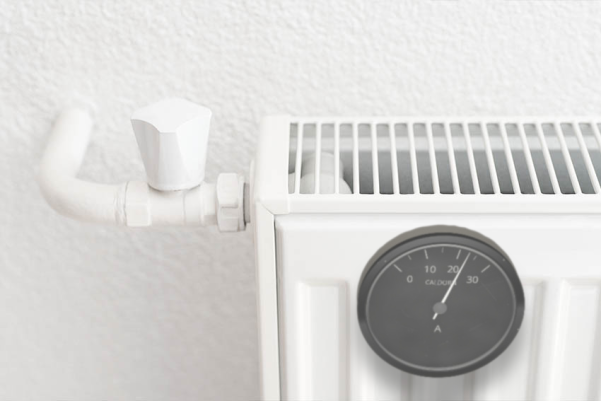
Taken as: value=22.5 unit=A
